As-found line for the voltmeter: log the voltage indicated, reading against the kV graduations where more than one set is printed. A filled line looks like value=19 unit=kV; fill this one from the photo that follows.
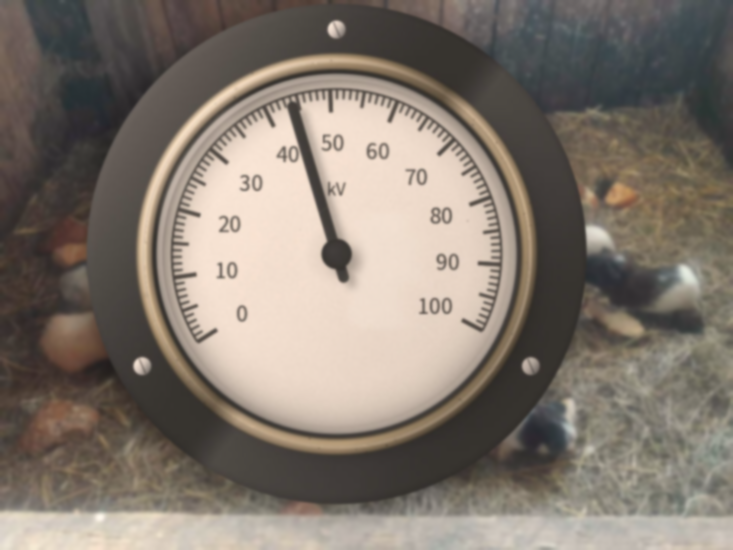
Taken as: value=44 unit=kV
